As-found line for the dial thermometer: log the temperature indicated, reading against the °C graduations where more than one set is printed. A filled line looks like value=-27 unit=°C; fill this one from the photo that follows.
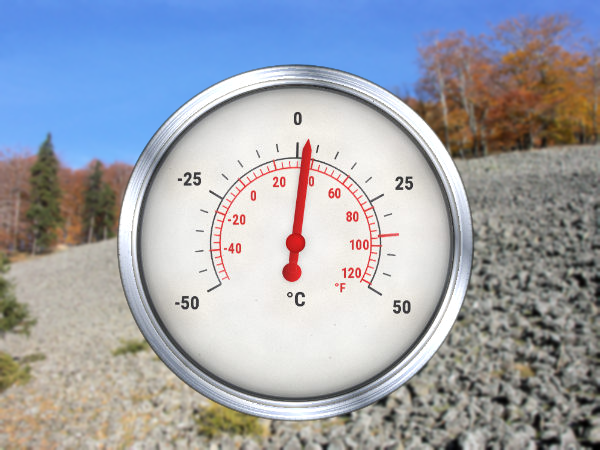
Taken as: value=2.5 unit=°C
